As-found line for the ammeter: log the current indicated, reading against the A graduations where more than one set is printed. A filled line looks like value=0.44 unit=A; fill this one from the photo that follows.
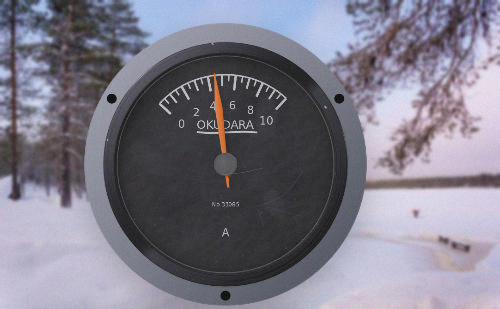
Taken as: value=4.5 unit=A
